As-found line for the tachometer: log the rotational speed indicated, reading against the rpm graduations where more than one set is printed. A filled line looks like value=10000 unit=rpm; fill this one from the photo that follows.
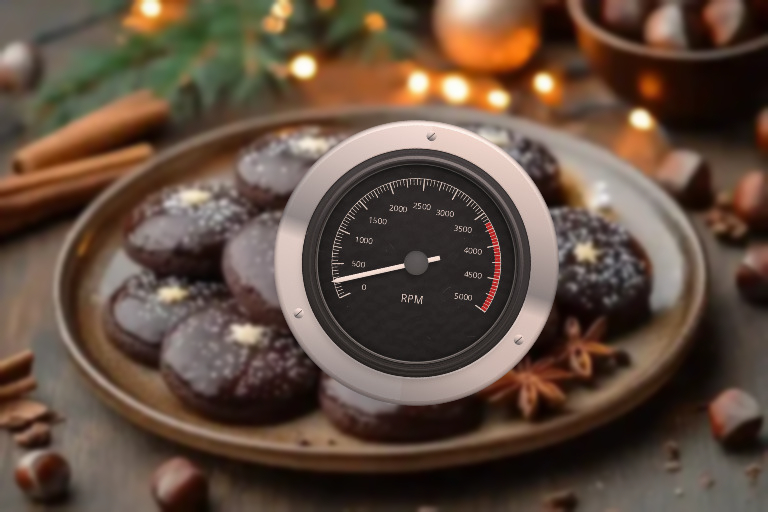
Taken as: value=250 unit=rpm
